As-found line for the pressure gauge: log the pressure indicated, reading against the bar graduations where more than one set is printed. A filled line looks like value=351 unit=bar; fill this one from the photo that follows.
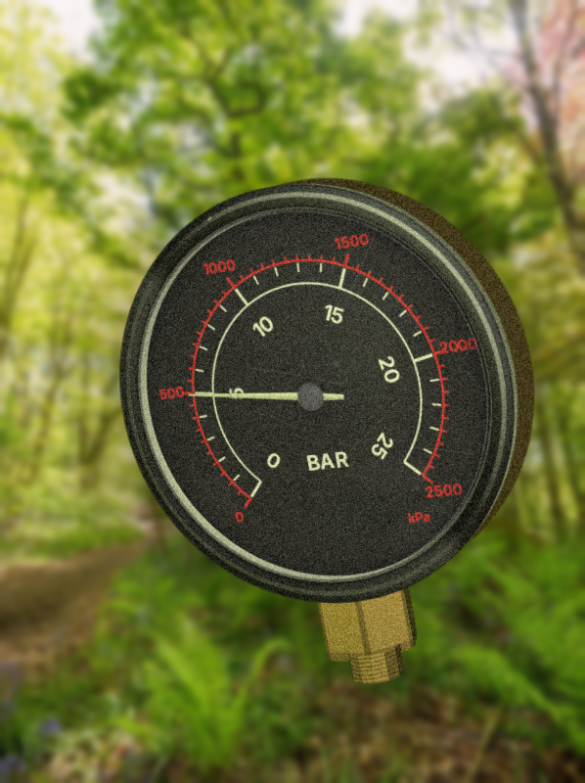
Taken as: value=5 unit=bar
